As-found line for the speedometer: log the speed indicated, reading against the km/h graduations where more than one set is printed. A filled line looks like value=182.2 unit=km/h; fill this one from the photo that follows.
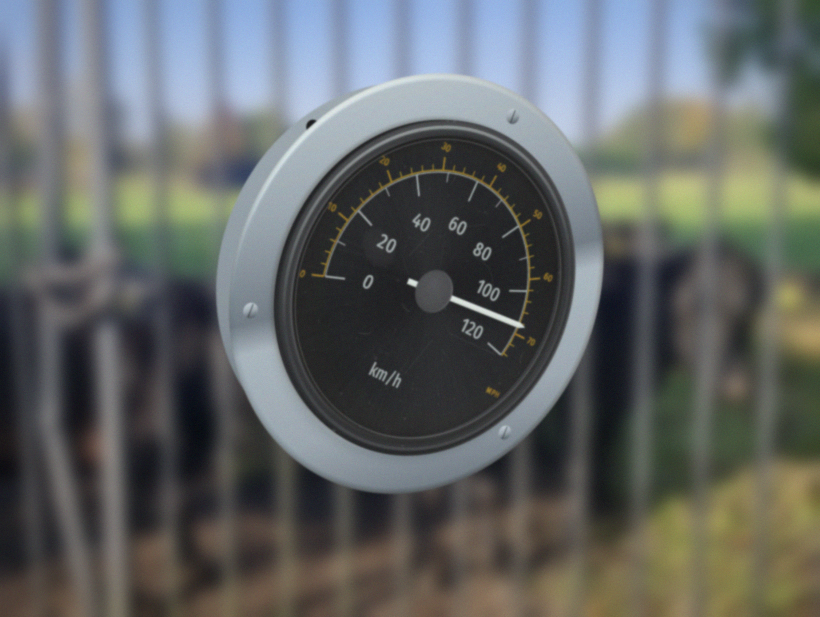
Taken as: value=110 unit=km/h
